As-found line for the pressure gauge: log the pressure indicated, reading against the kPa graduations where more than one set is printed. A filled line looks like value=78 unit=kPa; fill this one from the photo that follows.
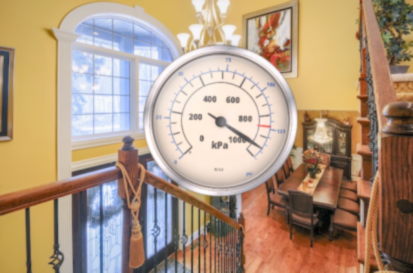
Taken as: value=950 unit=kPa
